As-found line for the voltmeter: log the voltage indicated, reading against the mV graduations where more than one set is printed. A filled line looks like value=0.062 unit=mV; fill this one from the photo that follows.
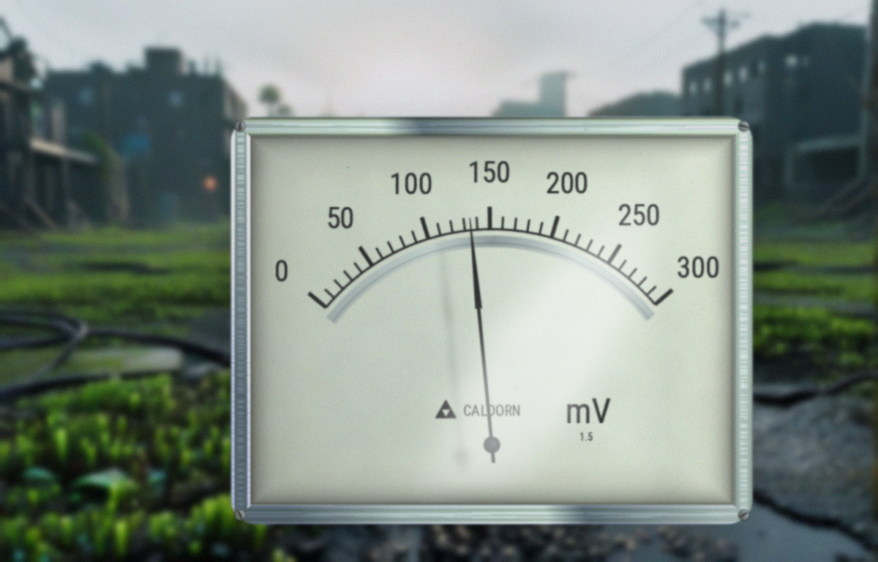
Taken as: value=135 unit=mV
